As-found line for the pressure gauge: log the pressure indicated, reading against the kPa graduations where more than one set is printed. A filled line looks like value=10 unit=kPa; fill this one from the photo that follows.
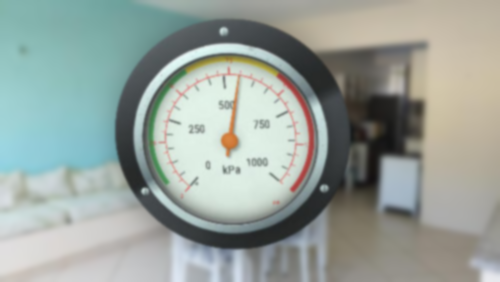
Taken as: value=550 unit=kPa
